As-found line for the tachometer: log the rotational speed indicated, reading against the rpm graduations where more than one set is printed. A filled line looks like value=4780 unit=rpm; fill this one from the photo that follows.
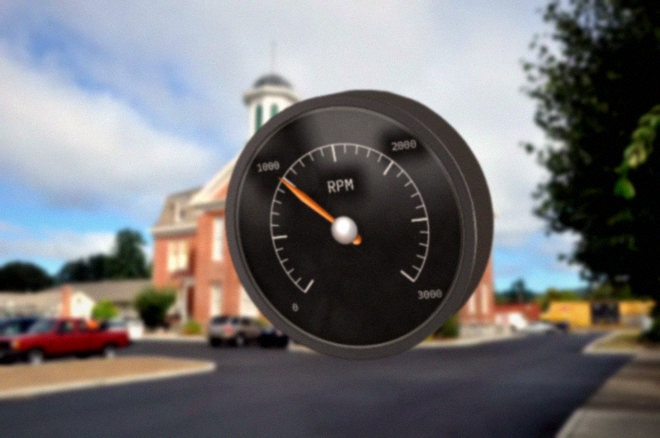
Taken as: value=1000 unit=rpm
